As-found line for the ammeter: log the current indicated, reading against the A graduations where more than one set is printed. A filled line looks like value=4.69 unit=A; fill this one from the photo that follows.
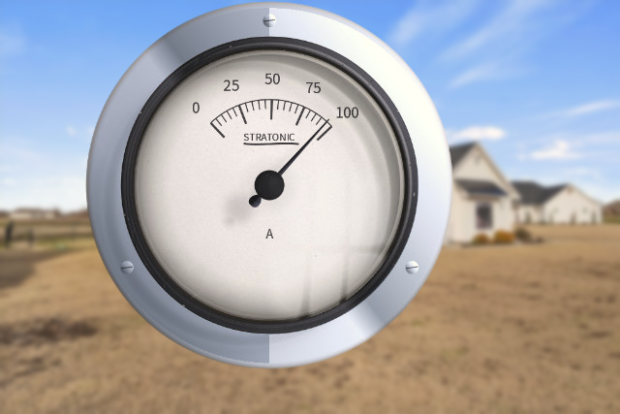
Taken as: value=95 unit=A
